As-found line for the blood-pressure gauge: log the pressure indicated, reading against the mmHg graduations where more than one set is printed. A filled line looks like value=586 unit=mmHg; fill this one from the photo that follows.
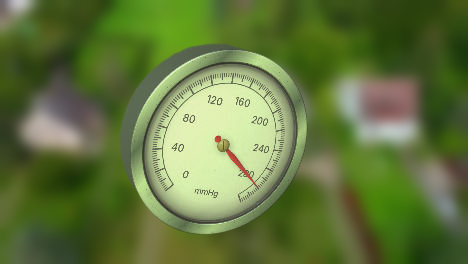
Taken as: value=280 unit=mmHg
